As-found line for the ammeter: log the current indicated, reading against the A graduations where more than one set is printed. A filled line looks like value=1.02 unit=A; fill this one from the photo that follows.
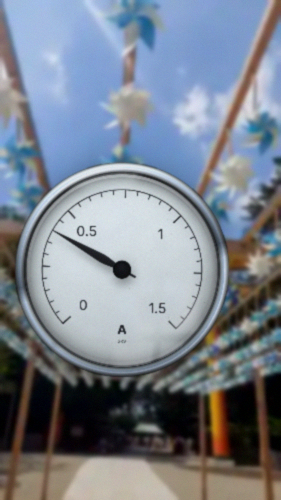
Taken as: value=0.4 unit=A
